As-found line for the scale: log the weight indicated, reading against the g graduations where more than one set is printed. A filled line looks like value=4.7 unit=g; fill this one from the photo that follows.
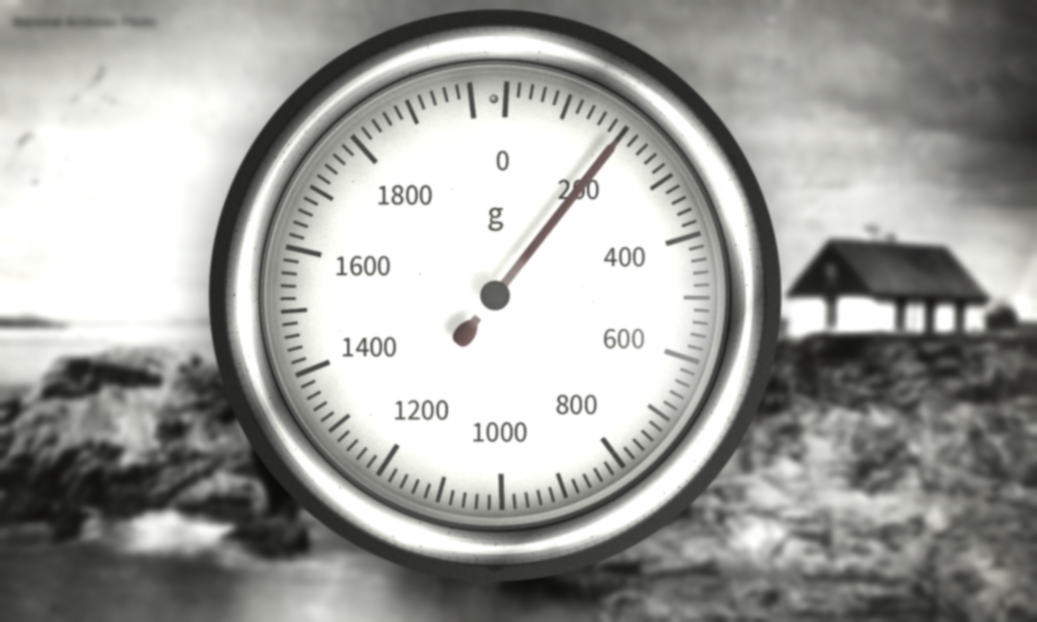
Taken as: value=200 unit=g
